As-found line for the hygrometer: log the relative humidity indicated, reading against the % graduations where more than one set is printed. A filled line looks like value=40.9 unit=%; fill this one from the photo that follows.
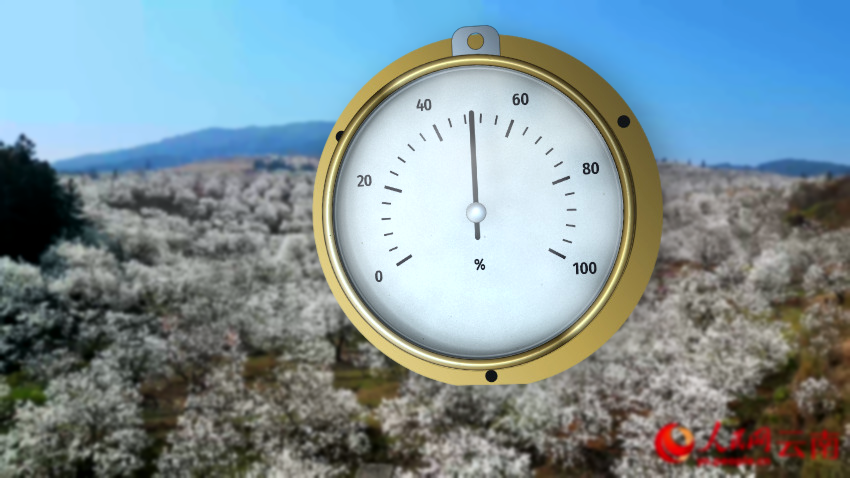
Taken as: value=50 unit=%
